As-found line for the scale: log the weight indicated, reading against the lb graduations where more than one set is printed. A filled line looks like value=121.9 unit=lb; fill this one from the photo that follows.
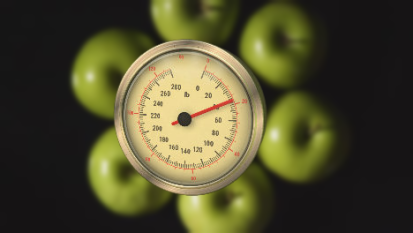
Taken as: value=40 unit=lb
